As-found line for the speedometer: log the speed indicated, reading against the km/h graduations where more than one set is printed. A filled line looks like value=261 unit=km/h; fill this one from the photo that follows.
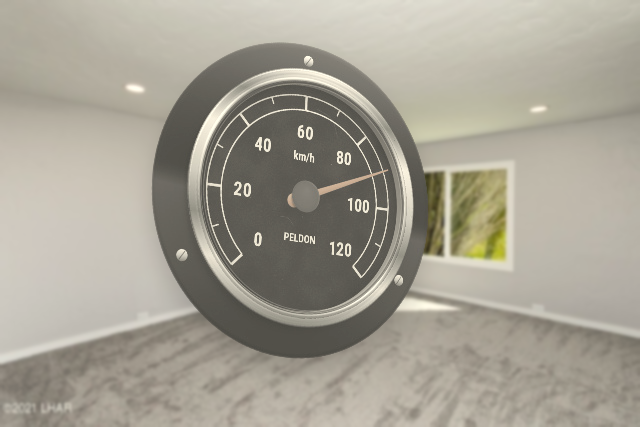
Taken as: value=90 unit=km/h
